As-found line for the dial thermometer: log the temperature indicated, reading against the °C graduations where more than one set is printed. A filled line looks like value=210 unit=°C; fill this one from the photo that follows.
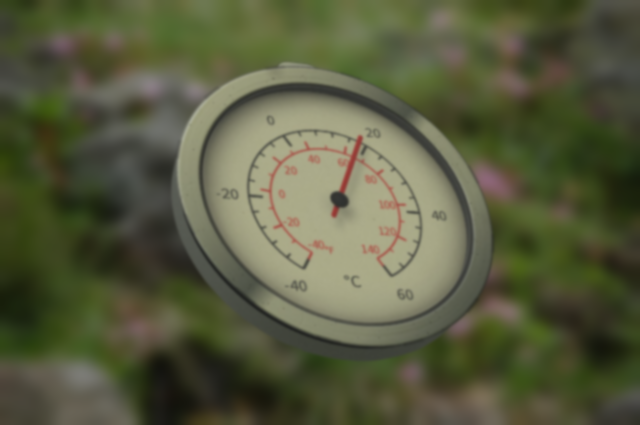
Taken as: value=18 unit=°C
